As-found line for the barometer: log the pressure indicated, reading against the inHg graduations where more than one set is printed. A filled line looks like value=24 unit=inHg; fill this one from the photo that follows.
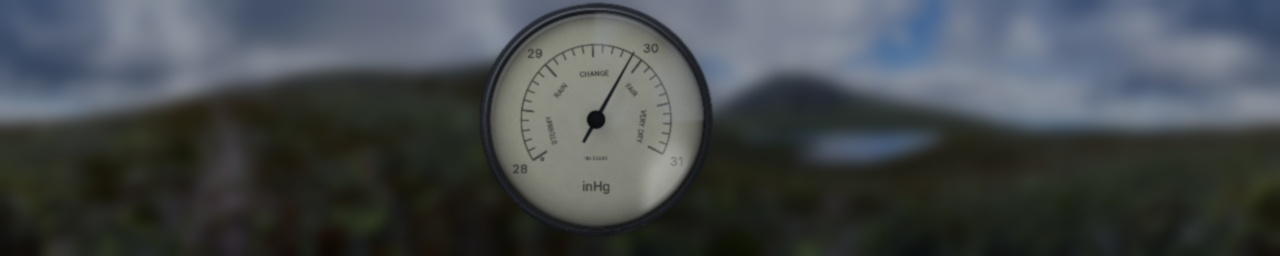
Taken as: value=29.9 unit=inHg
